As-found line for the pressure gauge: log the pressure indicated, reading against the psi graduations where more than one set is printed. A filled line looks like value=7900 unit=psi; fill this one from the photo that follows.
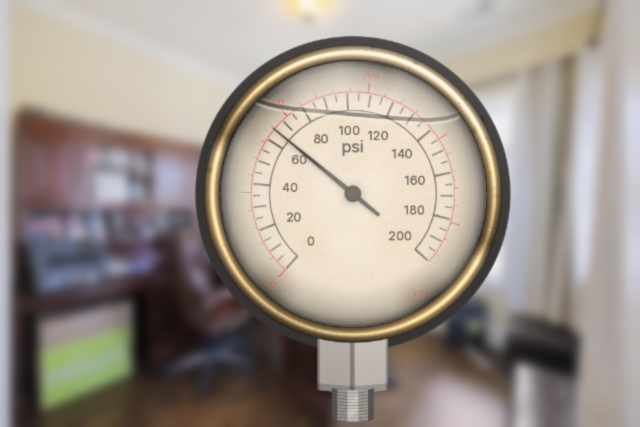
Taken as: value=65 unit=psi
